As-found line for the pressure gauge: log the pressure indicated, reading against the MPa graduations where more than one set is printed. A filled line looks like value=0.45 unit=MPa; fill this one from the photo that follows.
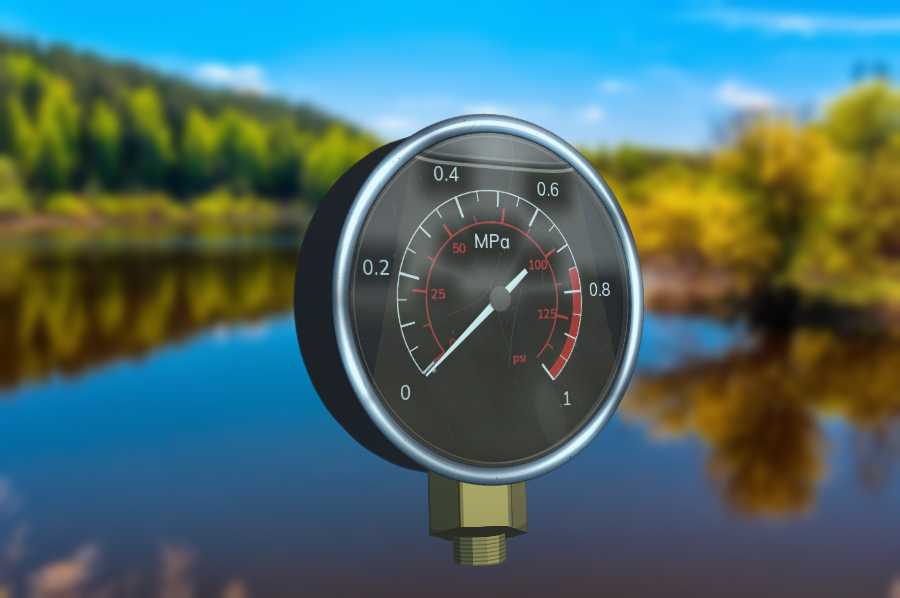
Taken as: value=0 unit=MPa
